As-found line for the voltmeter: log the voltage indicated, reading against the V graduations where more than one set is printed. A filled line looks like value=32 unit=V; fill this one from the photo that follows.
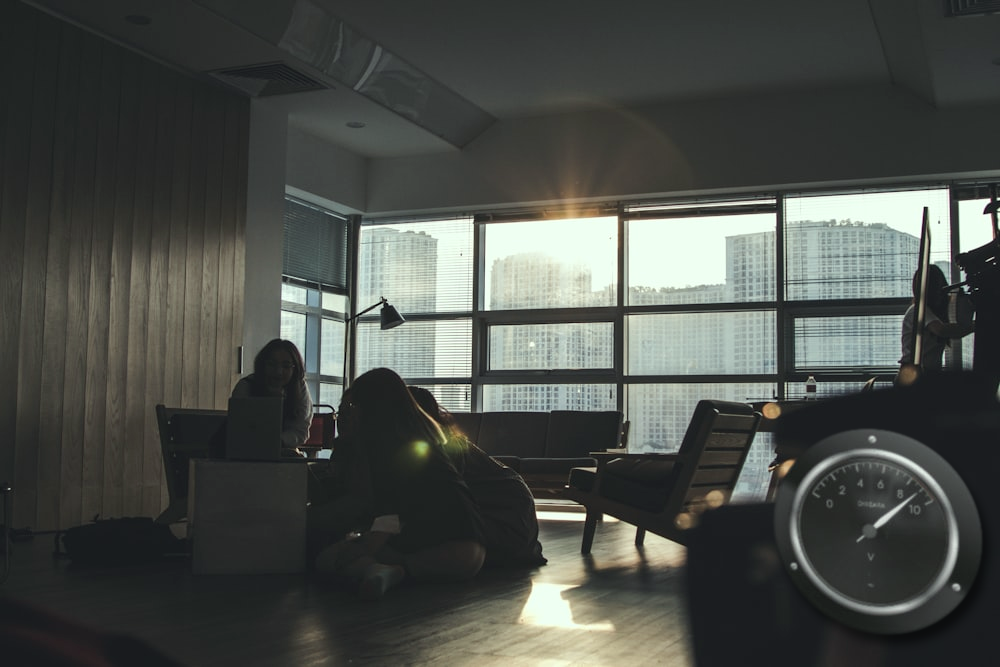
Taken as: value=9 unit=V
